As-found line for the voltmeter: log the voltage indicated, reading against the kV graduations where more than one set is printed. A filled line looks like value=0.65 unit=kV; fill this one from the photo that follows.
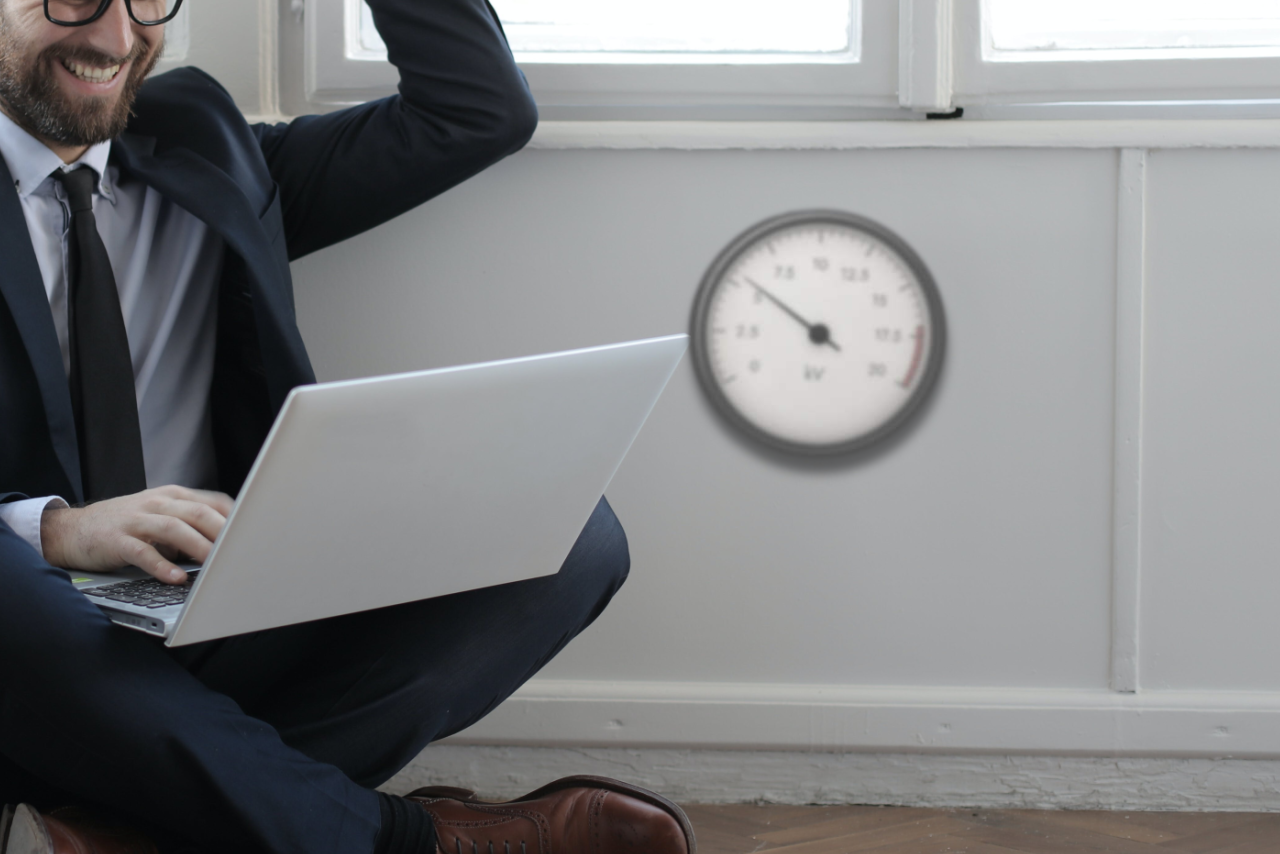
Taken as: value=5.5 unit=kV
